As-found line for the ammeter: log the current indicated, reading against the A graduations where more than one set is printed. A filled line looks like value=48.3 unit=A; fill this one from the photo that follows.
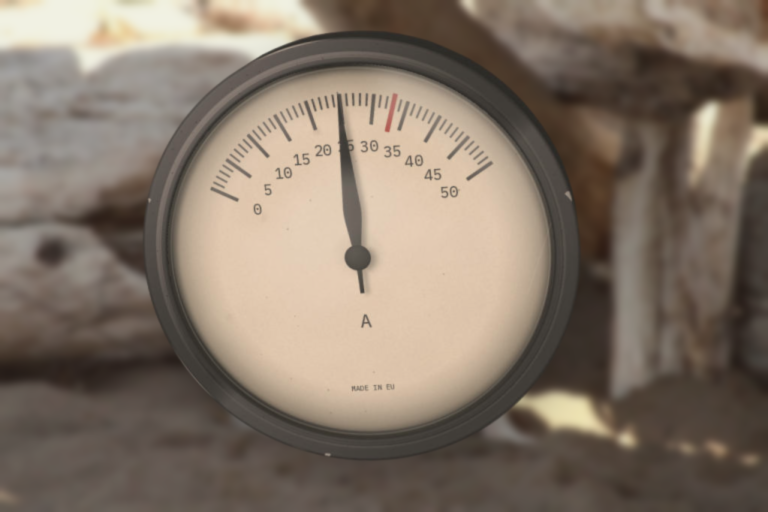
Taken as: value=25 unit=A
